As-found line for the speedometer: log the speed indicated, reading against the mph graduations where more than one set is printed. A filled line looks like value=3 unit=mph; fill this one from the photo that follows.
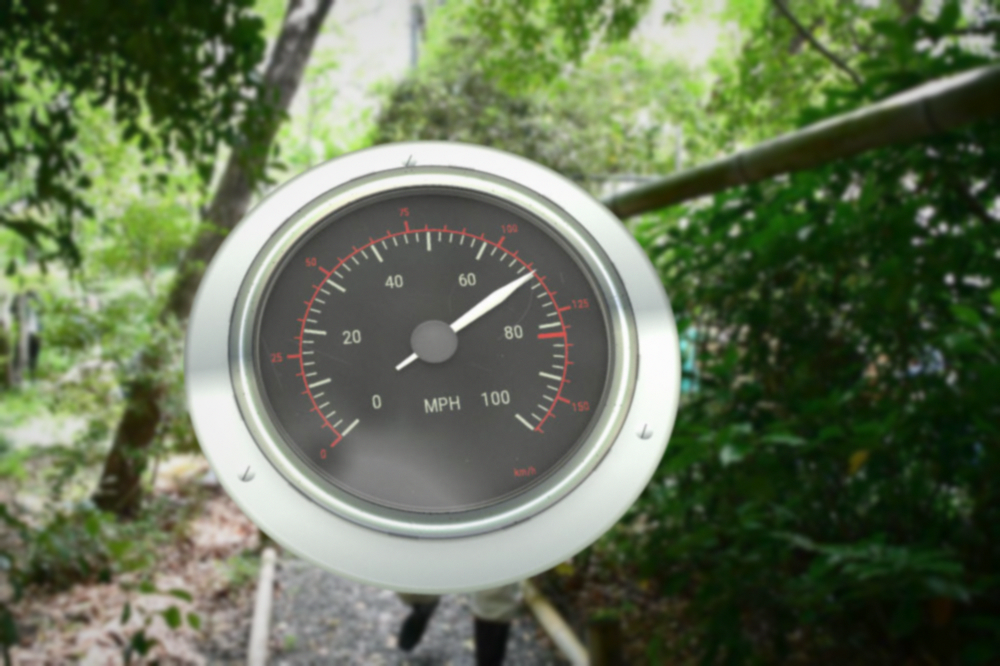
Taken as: value=70 unit=mph
